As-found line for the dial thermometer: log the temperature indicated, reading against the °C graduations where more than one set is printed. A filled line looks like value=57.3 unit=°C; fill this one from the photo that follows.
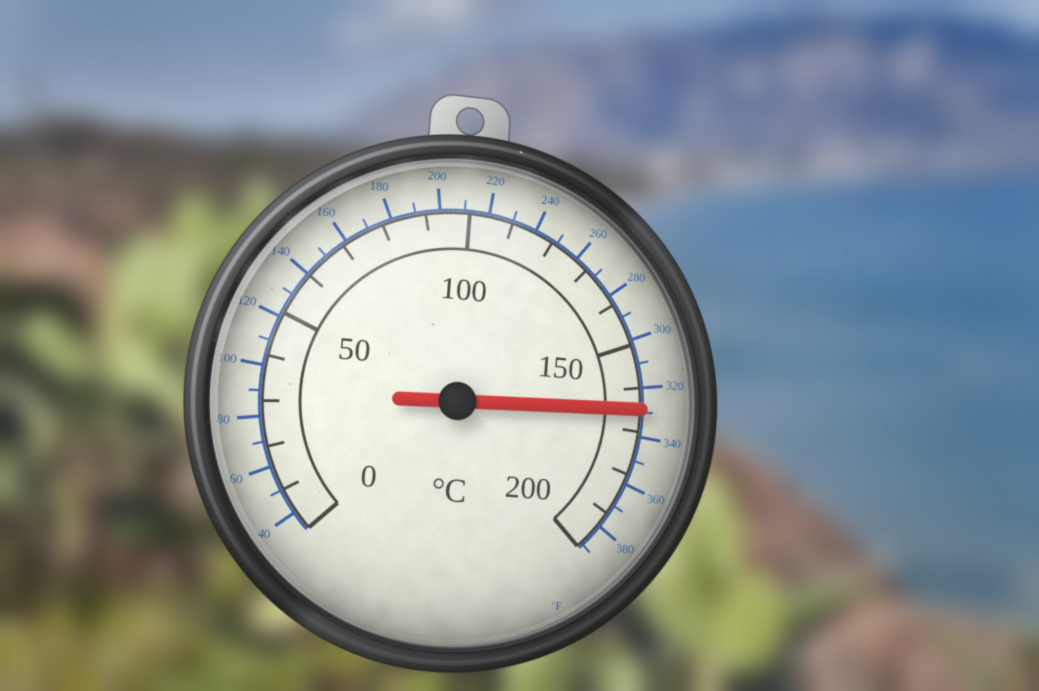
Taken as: value=165 unit=°C
